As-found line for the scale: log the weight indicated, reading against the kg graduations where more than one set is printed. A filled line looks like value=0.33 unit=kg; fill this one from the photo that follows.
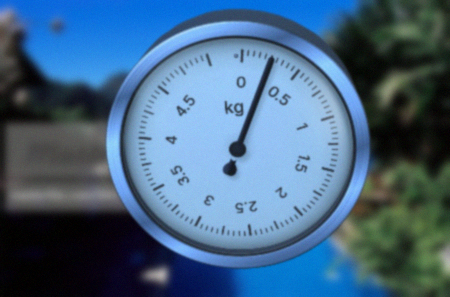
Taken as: value=0.25 unit=kg
